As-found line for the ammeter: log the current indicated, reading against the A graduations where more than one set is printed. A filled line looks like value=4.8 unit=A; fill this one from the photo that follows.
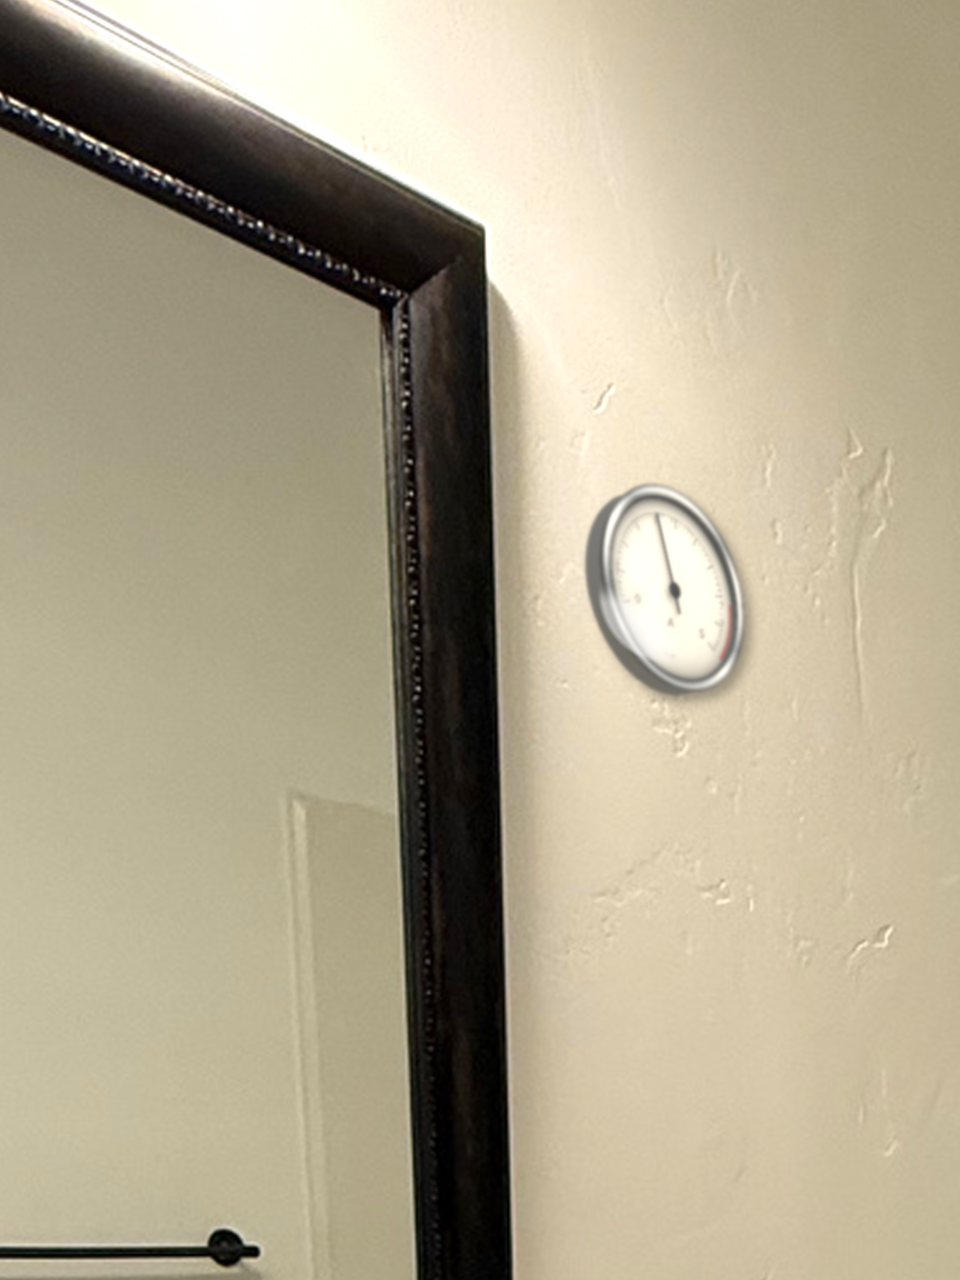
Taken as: value=2 unit=A
